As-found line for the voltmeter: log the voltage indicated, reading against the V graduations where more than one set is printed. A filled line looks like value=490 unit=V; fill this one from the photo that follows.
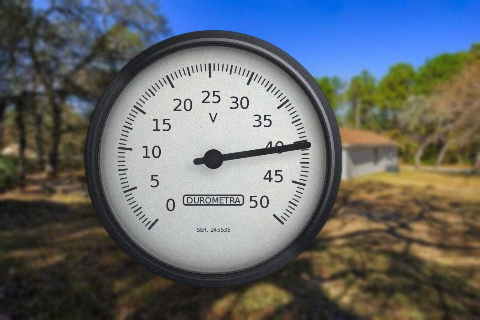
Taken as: value=40.5 unit=V
